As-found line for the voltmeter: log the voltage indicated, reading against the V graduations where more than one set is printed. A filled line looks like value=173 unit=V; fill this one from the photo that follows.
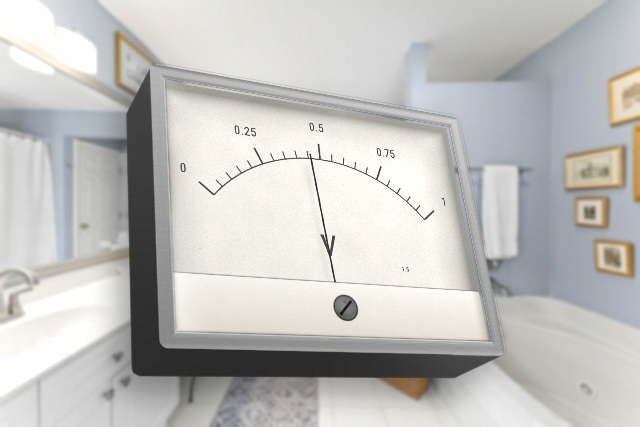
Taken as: value=0.45 unit=V
